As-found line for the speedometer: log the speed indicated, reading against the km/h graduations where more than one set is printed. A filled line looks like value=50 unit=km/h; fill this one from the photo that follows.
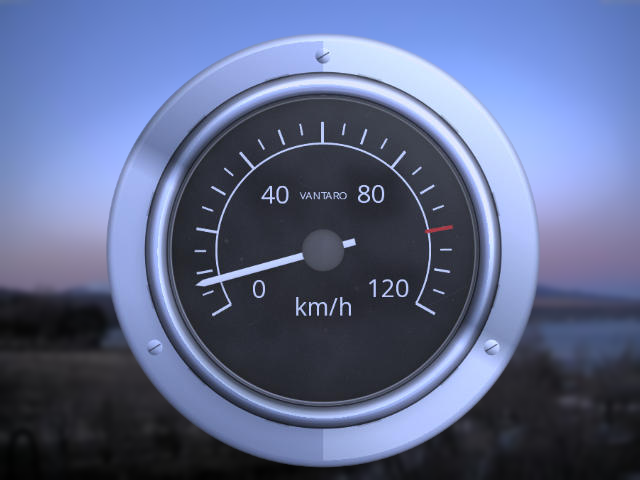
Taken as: value=7.5 unit=km/h
